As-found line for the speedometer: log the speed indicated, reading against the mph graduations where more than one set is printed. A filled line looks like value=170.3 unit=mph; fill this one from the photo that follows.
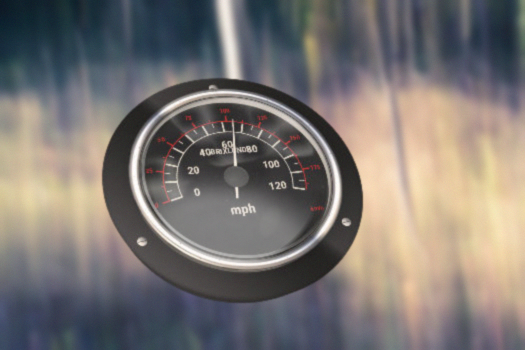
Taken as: value=65 unit=mph
